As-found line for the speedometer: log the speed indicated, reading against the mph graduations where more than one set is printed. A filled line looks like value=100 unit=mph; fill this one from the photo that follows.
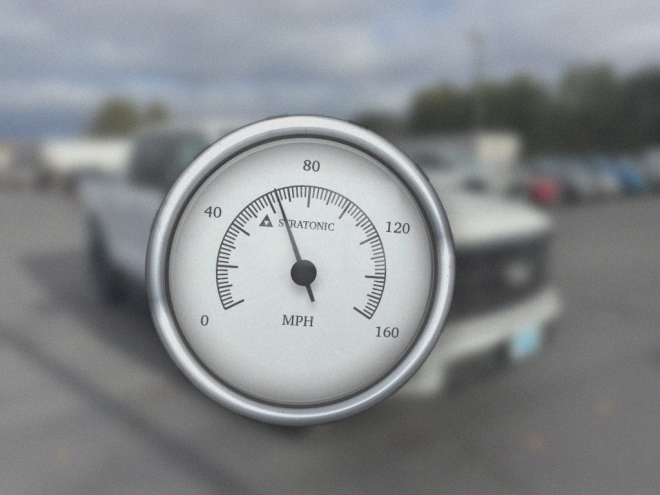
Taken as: value=64 unit=mph
